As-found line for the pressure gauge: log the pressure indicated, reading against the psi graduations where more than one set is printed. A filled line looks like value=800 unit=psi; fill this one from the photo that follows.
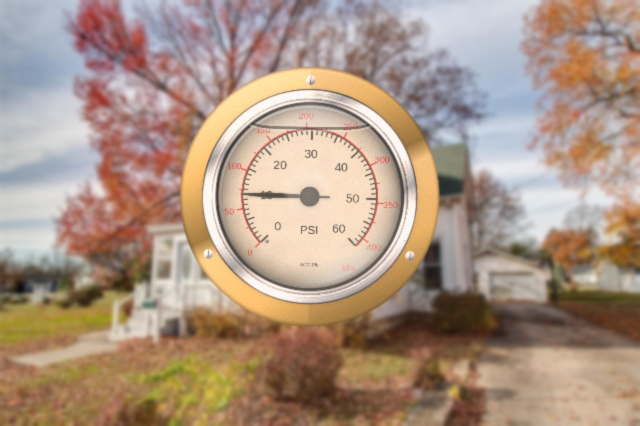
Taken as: value=10 unit=psi
